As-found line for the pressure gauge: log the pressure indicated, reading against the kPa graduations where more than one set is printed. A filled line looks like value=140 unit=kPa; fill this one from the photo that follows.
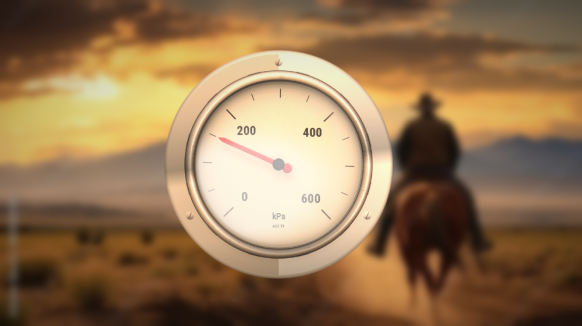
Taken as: value=150 unit=kPa
